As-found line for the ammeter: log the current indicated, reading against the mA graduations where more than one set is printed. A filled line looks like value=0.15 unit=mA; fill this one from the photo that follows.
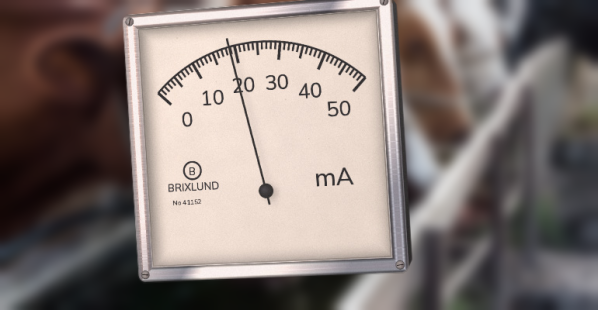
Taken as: value=19 unit=mA
